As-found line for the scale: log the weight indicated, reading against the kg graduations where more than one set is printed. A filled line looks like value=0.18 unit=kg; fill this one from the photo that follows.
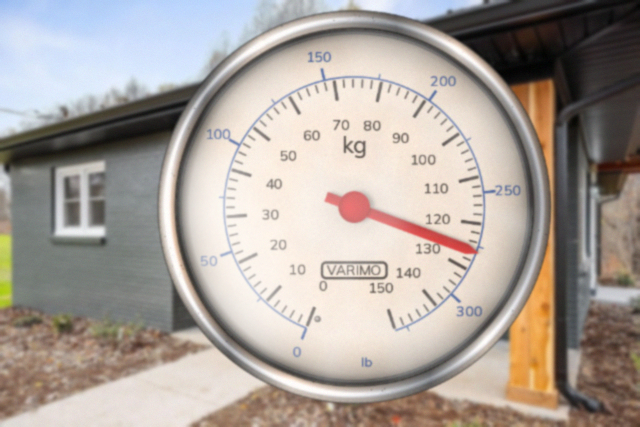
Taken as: value=126 unit=kg
